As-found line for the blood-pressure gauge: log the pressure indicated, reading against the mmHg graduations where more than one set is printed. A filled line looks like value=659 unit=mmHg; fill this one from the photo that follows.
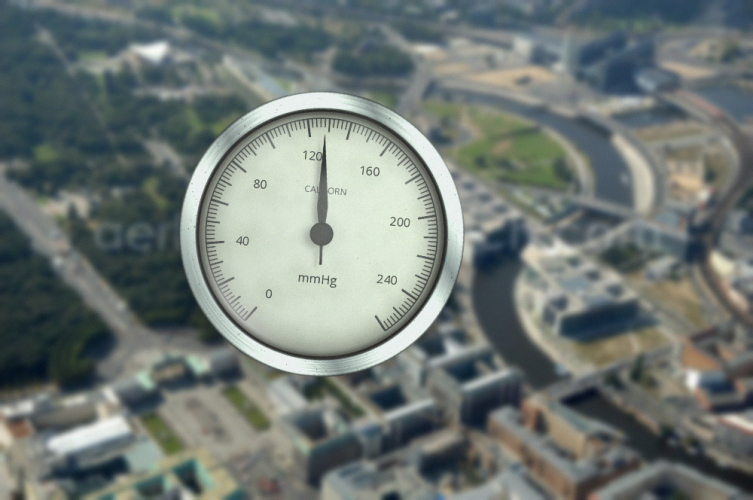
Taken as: value=128 unit=mmHg
